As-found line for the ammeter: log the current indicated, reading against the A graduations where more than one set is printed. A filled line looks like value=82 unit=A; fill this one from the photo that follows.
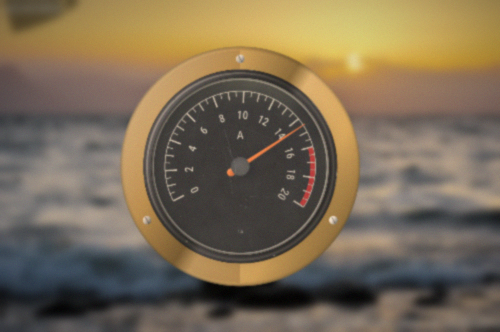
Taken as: value=14.5 unit=A
